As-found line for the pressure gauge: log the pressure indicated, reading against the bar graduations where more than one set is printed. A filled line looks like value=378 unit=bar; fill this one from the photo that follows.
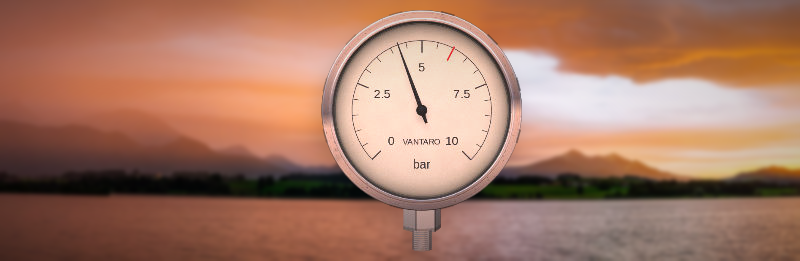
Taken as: value=4.25 unit=bar
